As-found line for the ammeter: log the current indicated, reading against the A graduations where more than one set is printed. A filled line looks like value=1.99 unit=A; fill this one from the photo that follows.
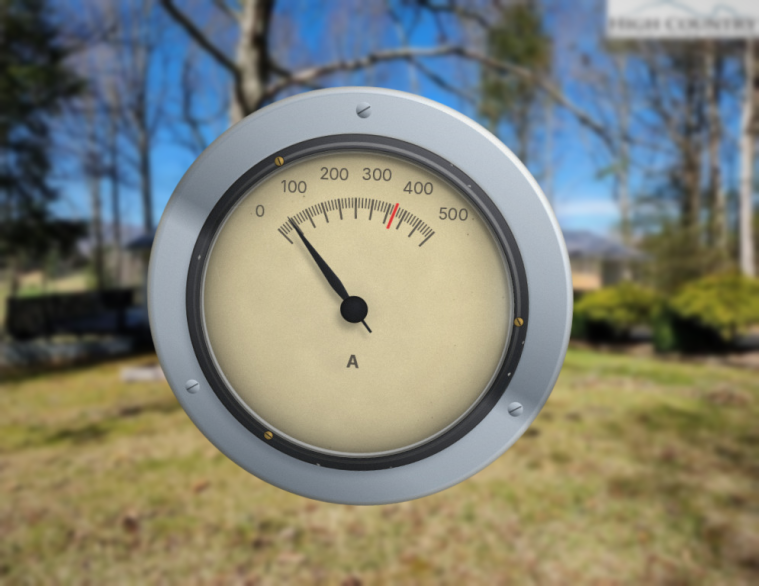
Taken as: value=50 unit=A
